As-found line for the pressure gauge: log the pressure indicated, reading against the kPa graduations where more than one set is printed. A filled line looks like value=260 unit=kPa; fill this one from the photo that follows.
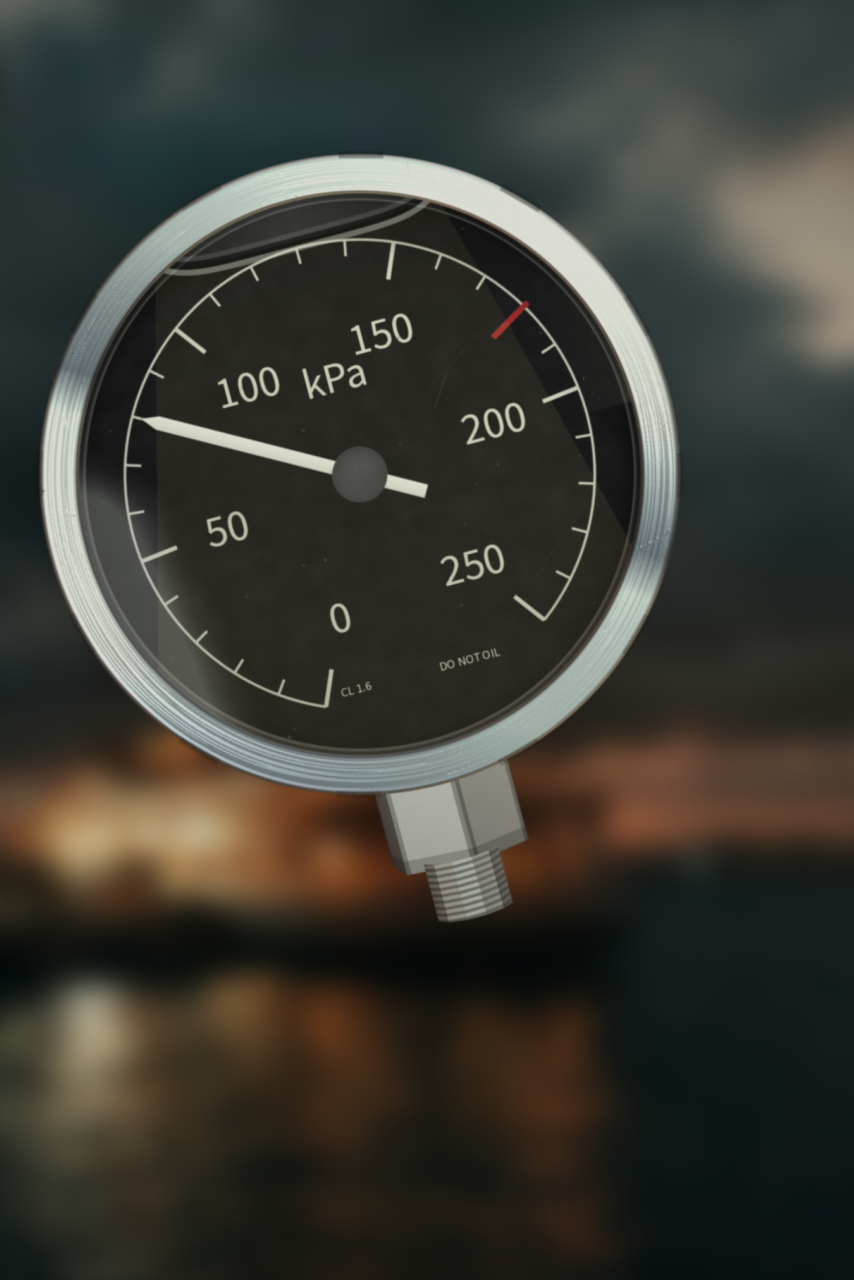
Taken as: value=80 unit=kPa
